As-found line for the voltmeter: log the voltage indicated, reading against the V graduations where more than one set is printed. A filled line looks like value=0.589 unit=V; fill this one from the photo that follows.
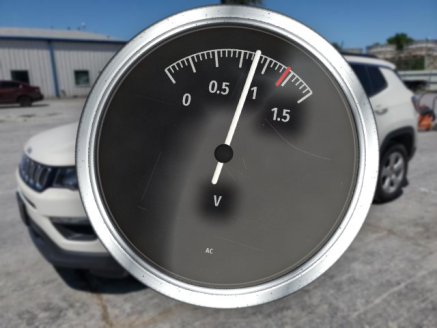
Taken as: value=0.9 unit=V
